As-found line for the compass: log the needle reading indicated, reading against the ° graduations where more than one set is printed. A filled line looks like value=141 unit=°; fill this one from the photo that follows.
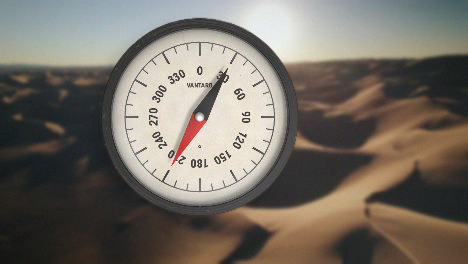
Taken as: value=210 unit=°
